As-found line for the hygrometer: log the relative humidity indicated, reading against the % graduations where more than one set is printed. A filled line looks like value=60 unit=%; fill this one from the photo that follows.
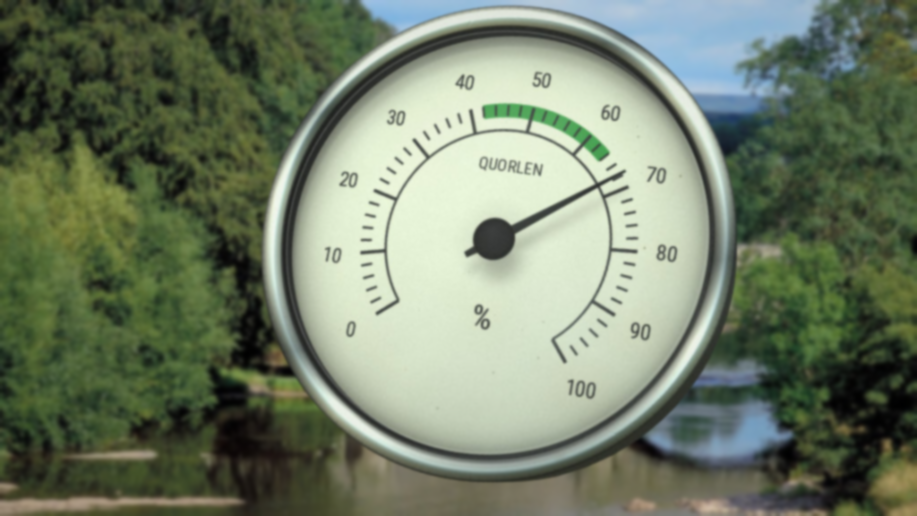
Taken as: value=68 unit=%
